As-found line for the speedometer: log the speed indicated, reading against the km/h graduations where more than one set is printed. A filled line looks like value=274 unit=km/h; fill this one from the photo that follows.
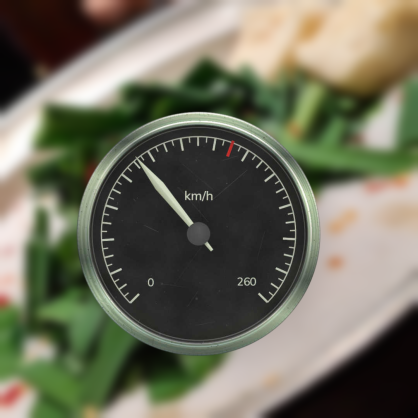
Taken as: value=92.5 unit=km/h
